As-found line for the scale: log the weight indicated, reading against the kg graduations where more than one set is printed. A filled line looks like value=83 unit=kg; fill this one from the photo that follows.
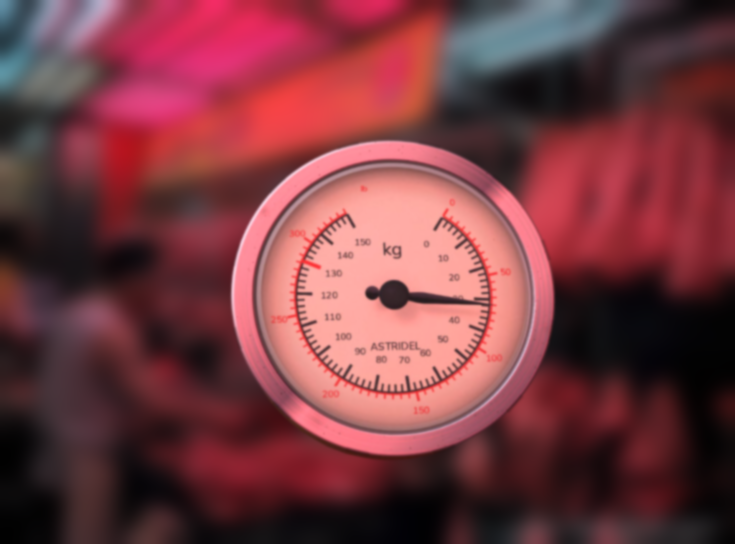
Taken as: value=32 unit=kg
